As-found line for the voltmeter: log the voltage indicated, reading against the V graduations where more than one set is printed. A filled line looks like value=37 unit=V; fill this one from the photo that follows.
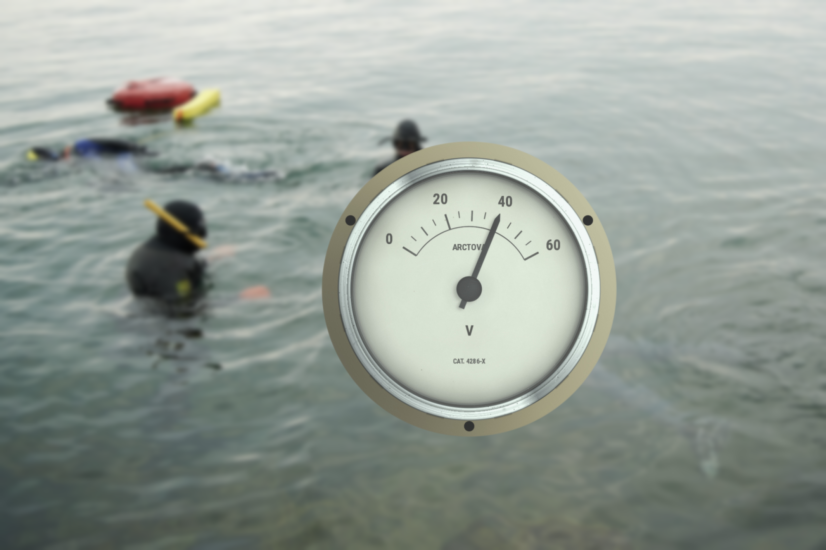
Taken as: value=40 unit=V
